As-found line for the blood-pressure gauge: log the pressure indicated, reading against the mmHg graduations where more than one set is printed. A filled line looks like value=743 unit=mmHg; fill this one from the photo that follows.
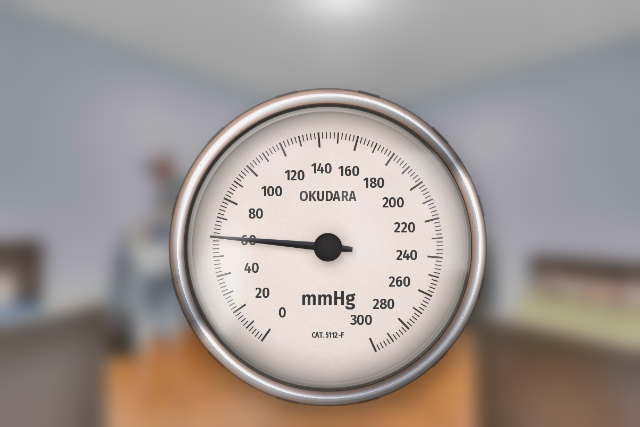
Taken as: value=60 unit=mmHg
